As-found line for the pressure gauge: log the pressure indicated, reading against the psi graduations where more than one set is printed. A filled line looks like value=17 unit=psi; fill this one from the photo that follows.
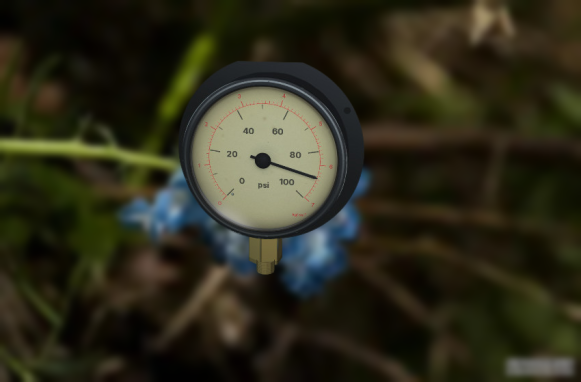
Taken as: value=90 unit=psi
